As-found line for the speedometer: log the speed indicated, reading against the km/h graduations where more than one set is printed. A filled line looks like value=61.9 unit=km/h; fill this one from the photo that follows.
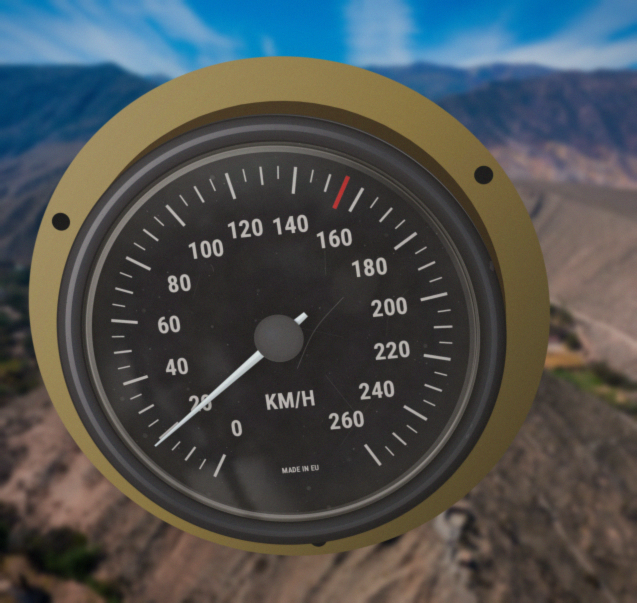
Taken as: value=20 unit=km/h
